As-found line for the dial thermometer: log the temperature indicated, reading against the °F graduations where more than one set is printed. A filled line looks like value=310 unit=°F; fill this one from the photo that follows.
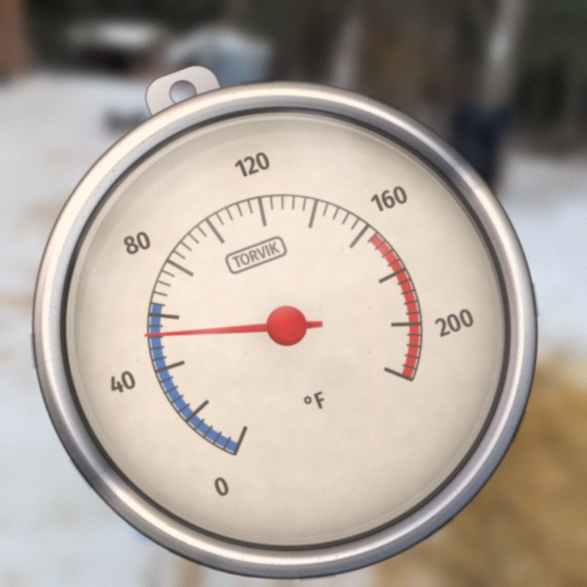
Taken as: value=52 unit=°F
